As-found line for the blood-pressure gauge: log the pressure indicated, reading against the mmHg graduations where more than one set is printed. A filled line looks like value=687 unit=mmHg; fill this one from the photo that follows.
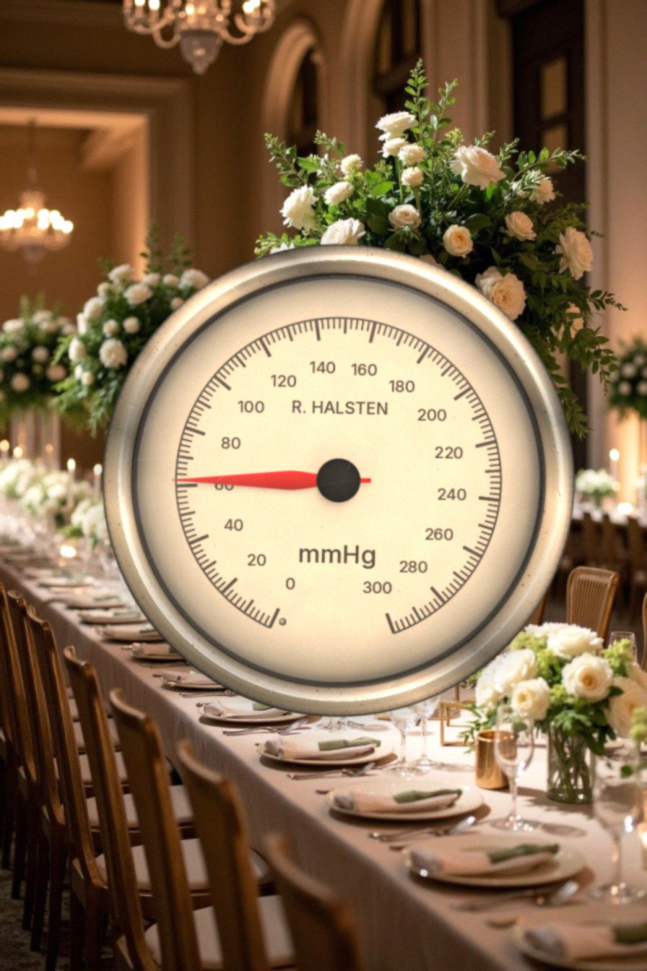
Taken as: value=62 unit=mmHg
